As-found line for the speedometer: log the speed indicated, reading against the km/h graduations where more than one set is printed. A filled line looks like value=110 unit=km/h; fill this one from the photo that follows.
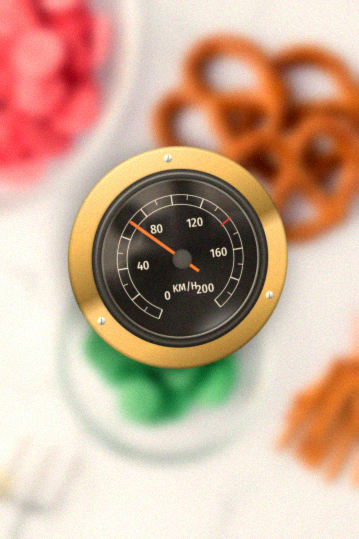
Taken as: value=70 unit=km/h
